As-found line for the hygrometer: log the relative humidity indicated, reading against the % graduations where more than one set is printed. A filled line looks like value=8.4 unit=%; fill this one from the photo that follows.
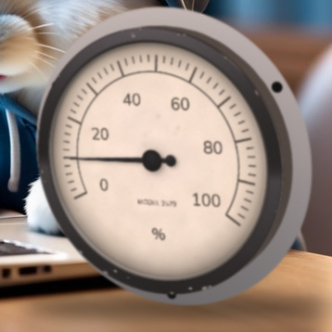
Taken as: value=10 unit=%
